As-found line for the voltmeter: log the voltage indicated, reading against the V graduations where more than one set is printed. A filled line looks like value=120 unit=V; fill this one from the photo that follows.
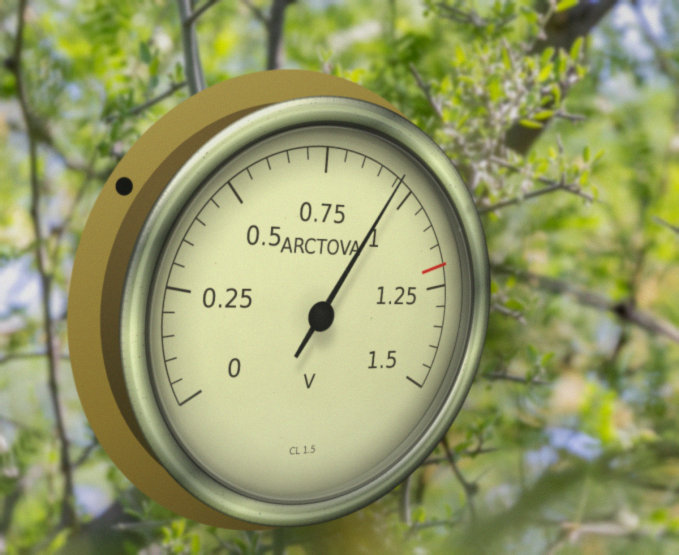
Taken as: value=0.95 unit=V
